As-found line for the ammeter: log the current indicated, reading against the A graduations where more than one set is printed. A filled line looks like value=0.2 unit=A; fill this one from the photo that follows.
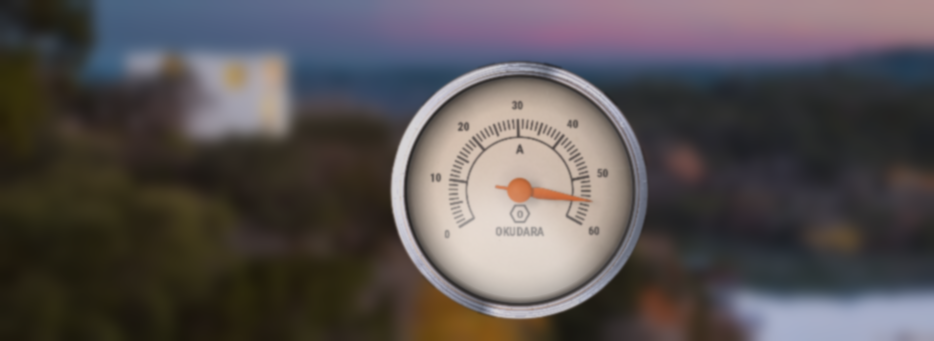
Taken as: value=55 unit=A
